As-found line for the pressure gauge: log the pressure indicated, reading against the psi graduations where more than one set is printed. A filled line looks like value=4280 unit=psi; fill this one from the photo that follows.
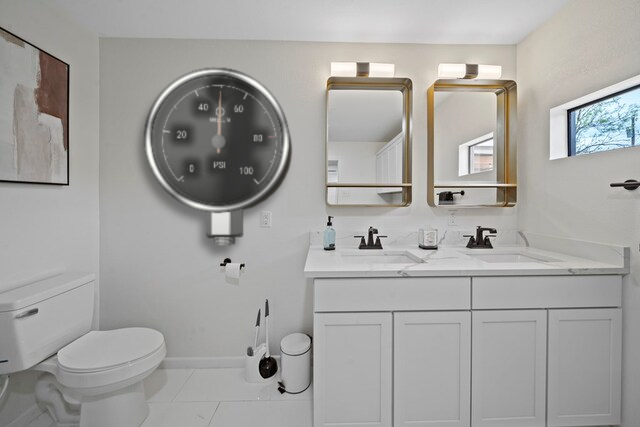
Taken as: value=50 unit=psi
